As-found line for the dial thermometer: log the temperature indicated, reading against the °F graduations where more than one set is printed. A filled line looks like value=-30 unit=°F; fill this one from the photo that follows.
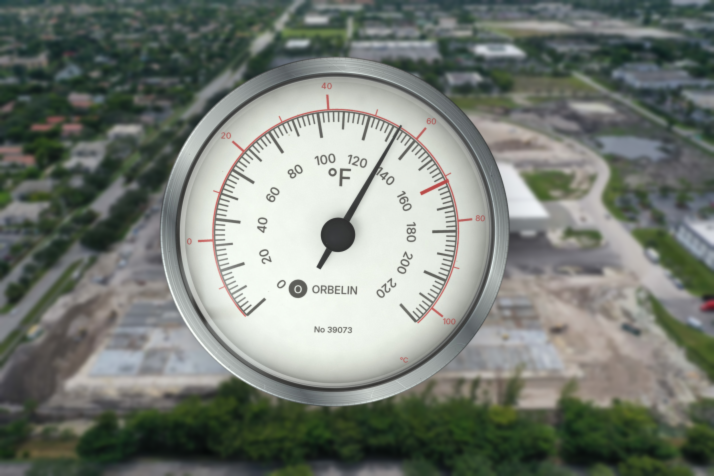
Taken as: value=132 unit=°F
